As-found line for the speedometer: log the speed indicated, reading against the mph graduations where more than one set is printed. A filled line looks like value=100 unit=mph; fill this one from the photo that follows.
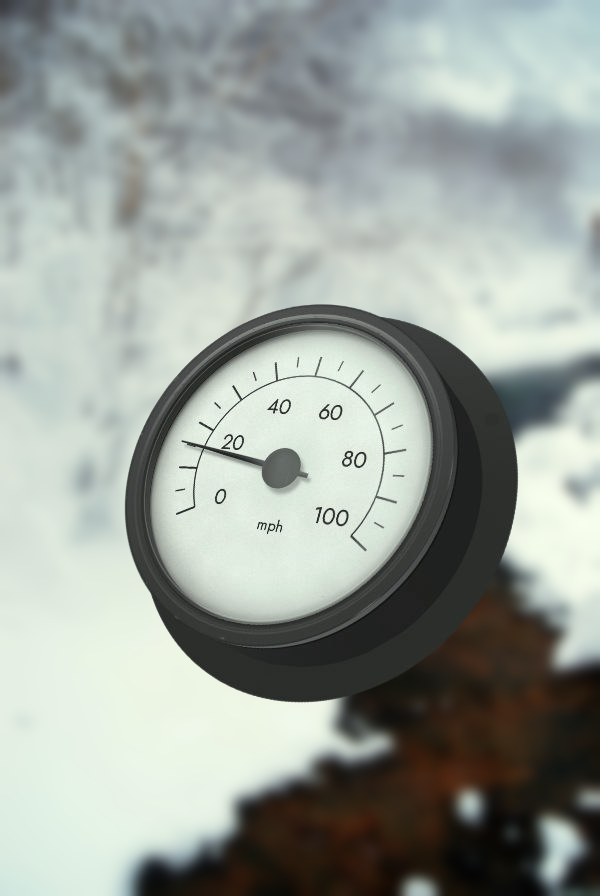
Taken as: value=15 unit=mph
